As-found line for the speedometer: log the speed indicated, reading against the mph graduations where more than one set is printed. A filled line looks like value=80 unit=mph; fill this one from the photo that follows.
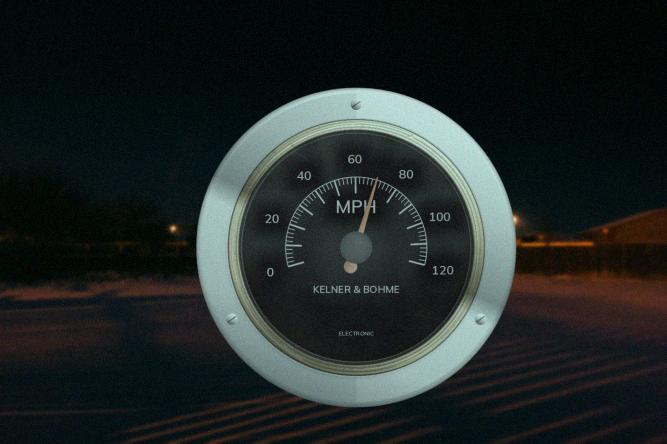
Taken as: value=70 unit=mph
